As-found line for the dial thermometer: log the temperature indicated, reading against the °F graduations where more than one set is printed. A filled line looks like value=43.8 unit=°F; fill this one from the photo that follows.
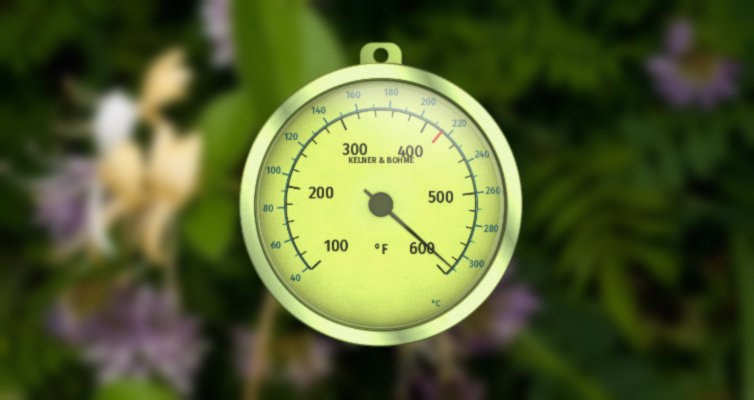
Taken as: value=590 unit=°F
